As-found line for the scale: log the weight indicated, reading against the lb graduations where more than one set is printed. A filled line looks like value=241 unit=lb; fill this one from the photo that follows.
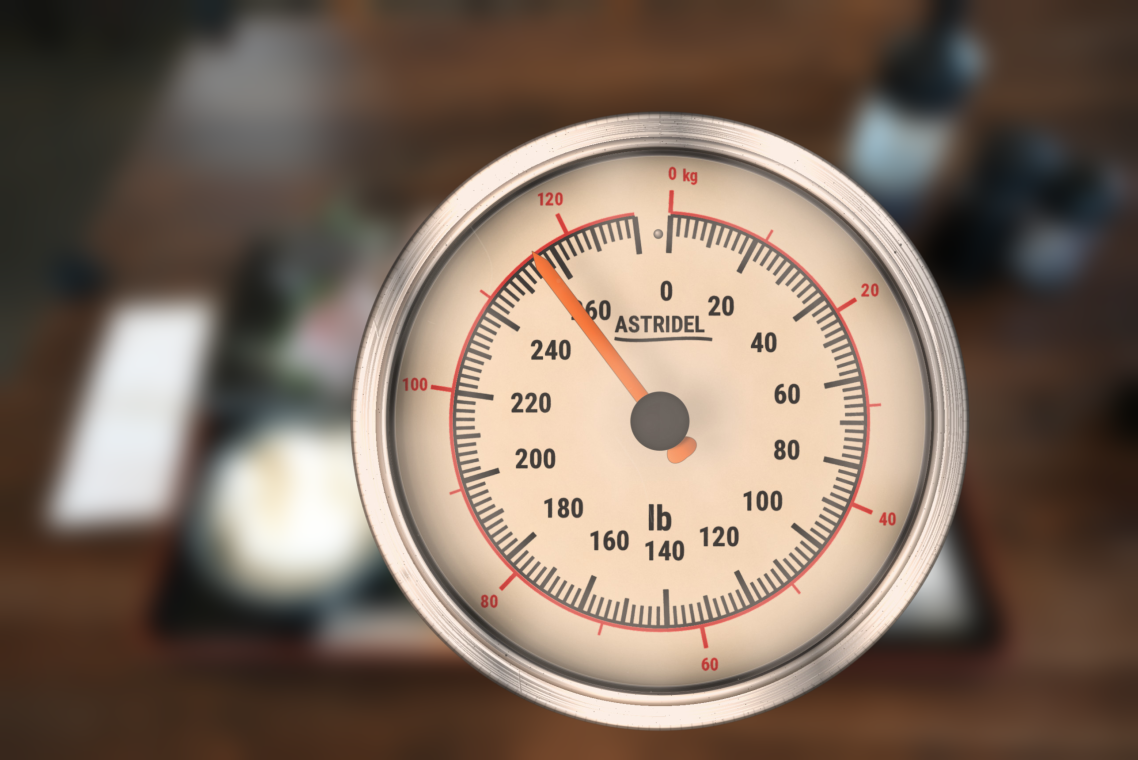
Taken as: value=256 unit=lb
